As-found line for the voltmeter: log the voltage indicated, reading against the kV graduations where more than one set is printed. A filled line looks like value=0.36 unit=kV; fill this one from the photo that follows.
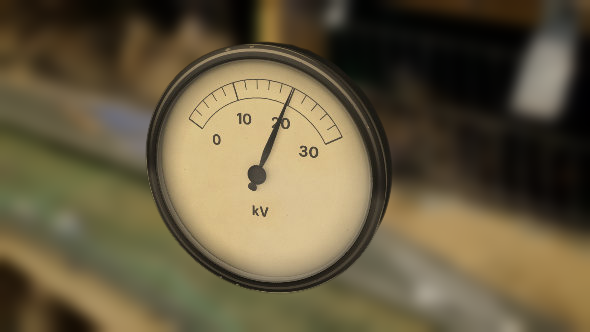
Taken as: value=20 unit=kV
